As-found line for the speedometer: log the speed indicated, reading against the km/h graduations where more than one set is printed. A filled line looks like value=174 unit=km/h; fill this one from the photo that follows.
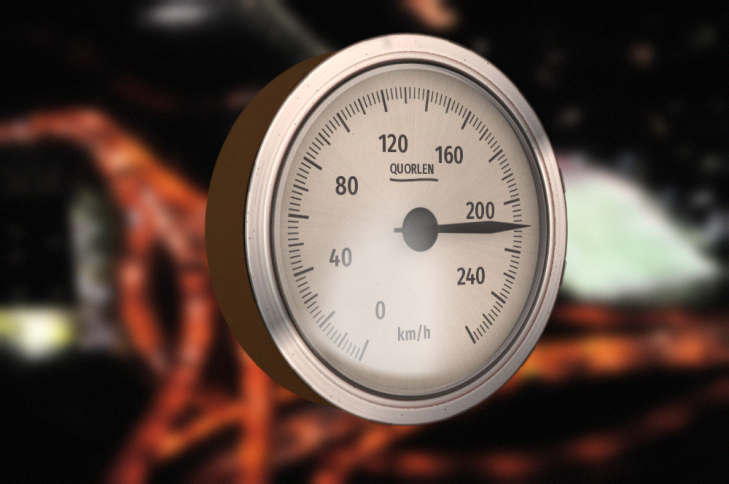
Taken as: value=210 unit=km/h
